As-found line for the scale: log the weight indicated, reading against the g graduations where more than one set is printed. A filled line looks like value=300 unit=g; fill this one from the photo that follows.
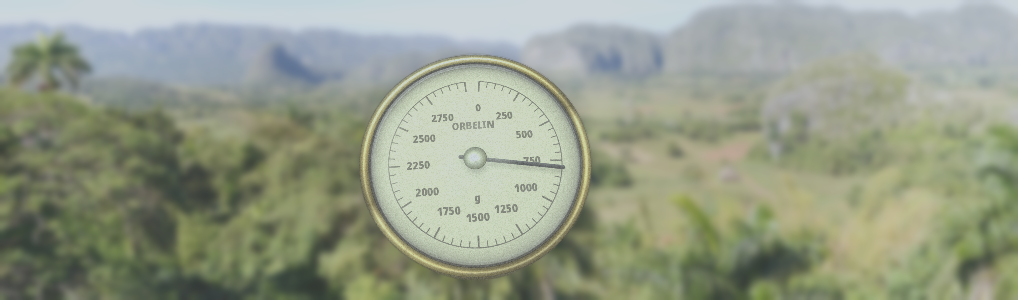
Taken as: value=800 unit=g
